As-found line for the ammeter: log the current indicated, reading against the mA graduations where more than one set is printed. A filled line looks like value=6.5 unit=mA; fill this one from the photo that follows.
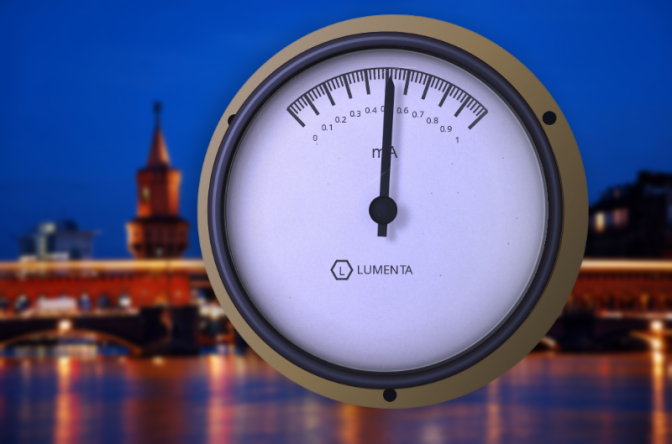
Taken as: value=0.52 unit=mA
